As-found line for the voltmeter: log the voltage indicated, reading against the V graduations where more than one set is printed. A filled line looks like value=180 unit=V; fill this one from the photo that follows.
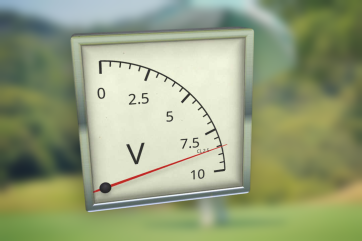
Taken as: value=8.5 unit=V
